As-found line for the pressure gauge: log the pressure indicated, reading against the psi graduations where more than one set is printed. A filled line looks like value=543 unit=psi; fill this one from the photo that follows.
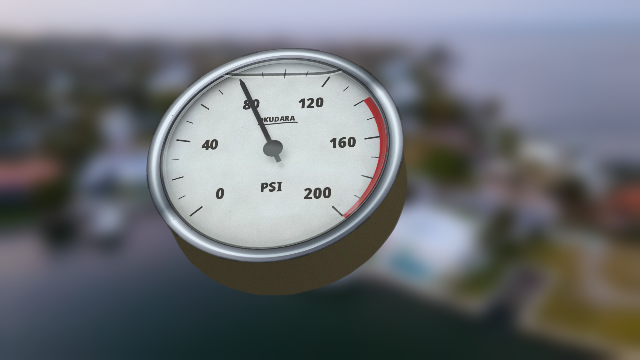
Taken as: value=80 unit=psi
